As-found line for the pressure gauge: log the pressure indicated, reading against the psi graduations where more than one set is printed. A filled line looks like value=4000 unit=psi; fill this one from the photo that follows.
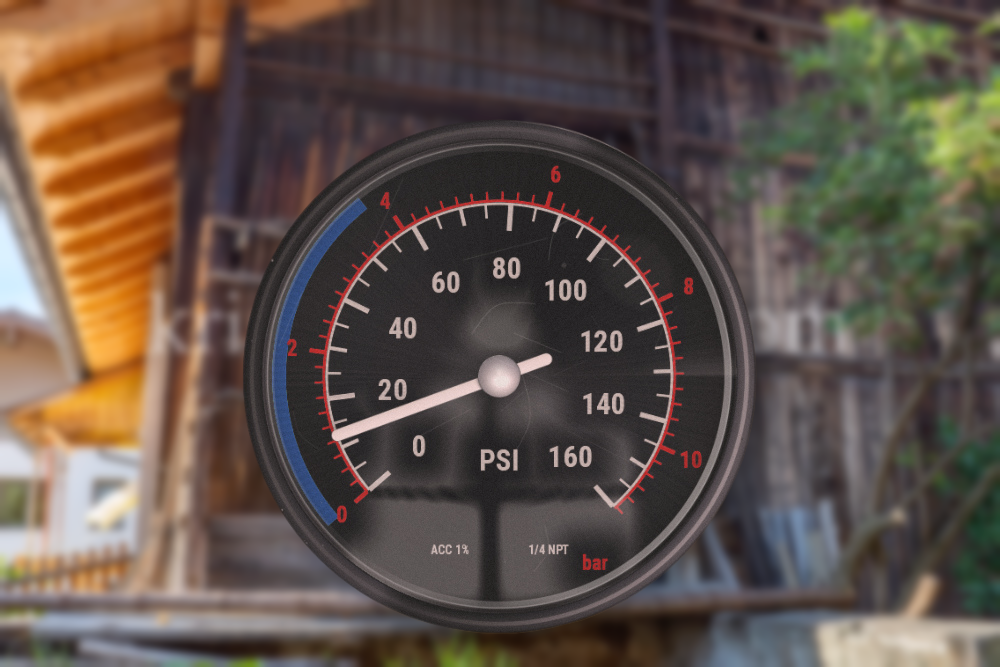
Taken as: value=12.5 unit=psi
